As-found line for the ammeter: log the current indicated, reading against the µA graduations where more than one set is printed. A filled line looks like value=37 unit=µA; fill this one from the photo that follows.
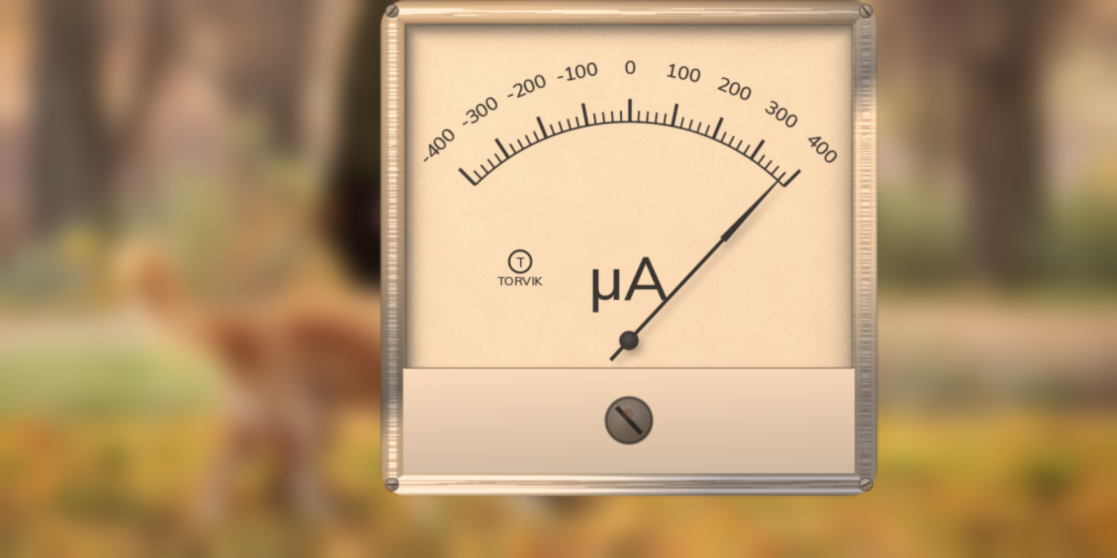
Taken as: value=380 unit=µA
